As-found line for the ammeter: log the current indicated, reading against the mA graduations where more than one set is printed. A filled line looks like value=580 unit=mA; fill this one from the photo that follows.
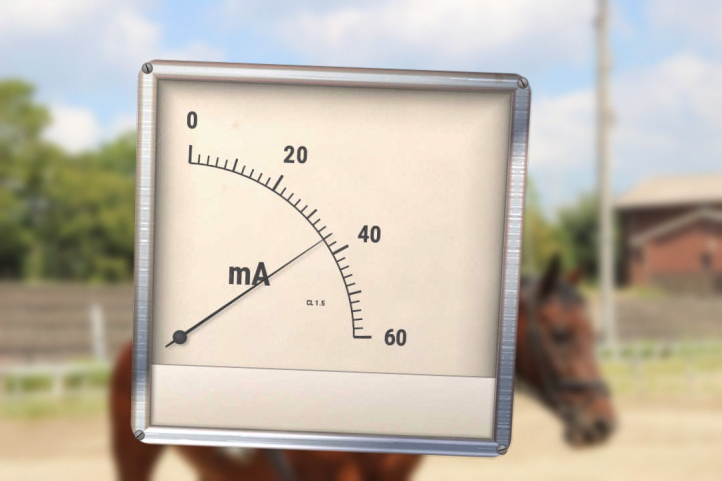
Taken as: value=36 unit=mA
